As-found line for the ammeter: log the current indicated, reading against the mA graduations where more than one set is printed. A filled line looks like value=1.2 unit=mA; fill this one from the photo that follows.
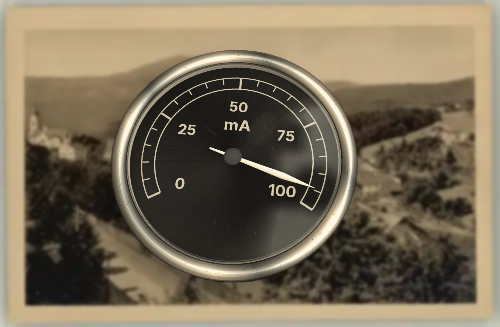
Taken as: value=95 unit=mA
